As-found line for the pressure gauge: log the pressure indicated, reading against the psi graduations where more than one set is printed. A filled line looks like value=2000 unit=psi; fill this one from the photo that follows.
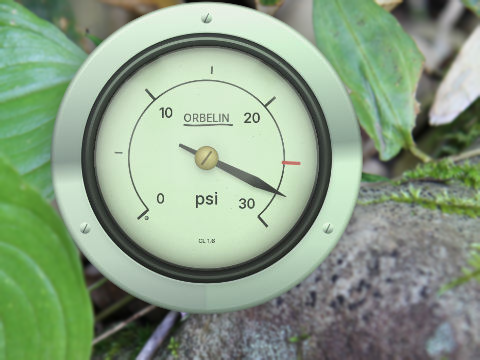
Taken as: value=27.5 unit=psi
